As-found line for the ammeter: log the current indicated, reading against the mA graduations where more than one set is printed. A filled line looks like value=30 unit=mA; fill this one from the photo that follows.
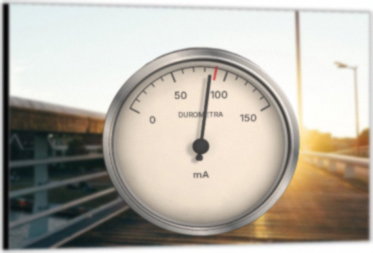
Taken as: value=85 unit=mA
